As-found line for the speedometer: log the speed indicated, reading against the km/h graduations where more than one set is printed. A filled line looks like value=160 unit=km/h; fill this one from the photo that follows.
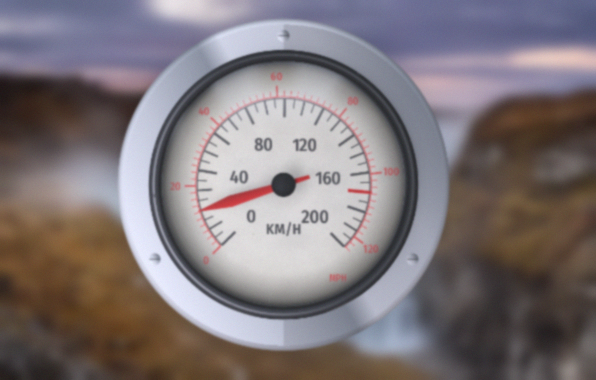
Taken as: value=20 unit=km/h
